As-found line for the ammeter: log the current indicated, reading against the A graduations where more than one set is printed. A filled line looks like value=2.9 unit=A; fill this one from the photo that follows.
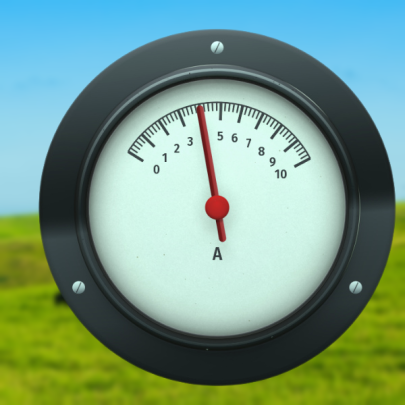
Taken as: value=4 unit=A
